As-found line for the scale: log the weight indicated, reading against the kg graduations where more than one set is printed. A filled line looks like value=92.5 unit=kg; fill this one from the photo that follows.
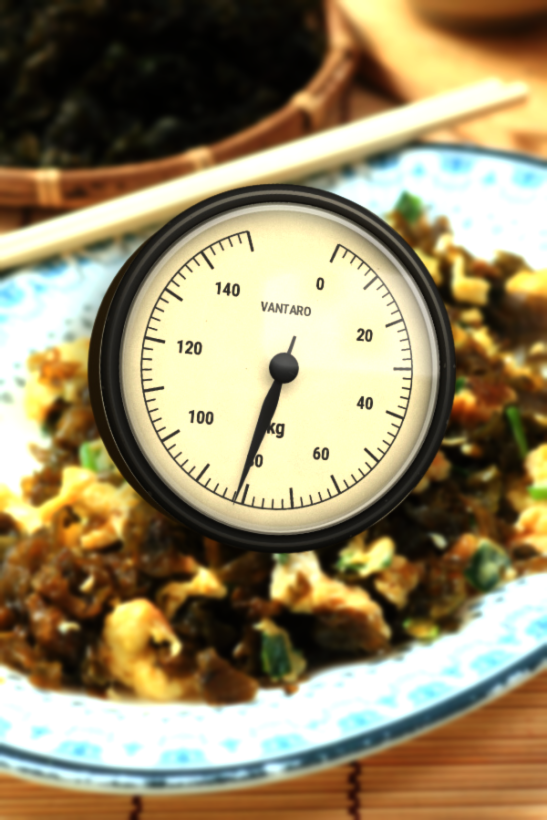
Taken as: value=82 unit=kg
